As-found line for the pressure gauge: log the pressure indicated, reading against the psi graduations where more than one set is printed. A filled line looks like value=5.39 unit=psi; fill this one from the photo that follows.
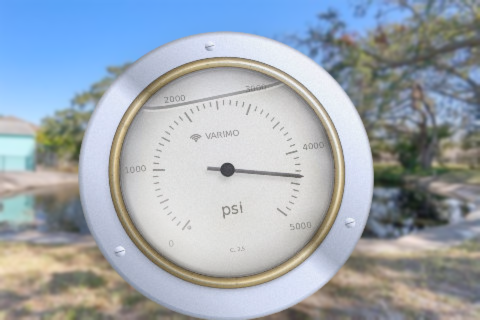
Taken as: value=4400 unit=psi
